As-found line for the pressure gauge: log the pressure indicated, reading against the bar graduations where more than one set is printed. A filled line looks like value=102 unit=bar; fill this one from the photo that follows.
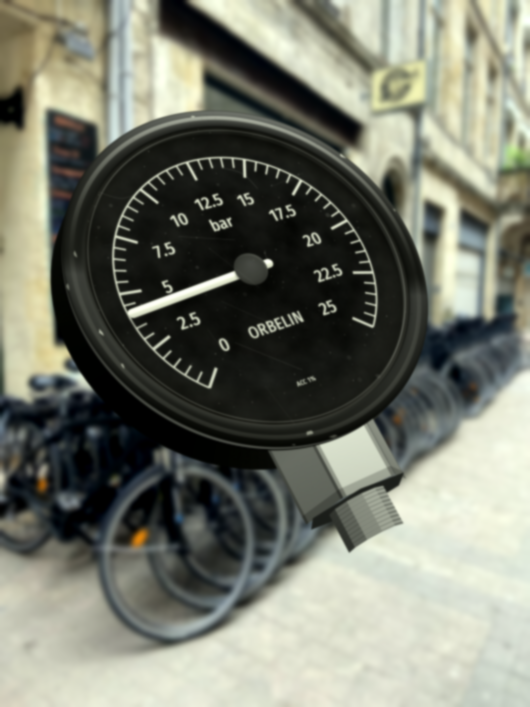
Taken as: value=4 unit=bar
